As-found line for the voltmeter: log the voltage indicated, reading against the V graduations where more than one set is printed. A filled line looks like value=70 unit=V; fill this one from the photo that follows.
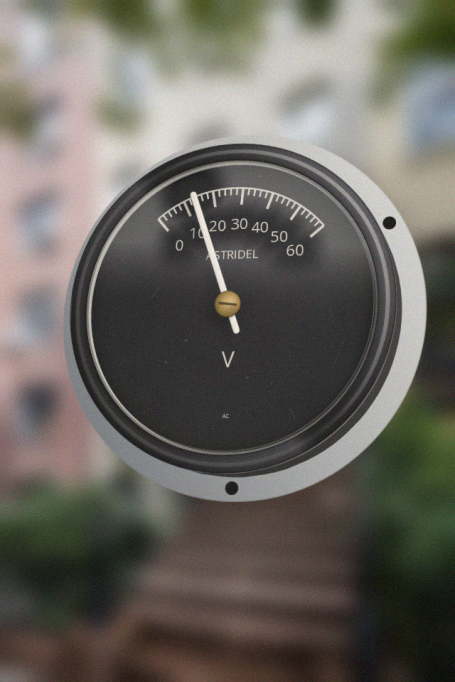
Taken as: value=14 unit=V
